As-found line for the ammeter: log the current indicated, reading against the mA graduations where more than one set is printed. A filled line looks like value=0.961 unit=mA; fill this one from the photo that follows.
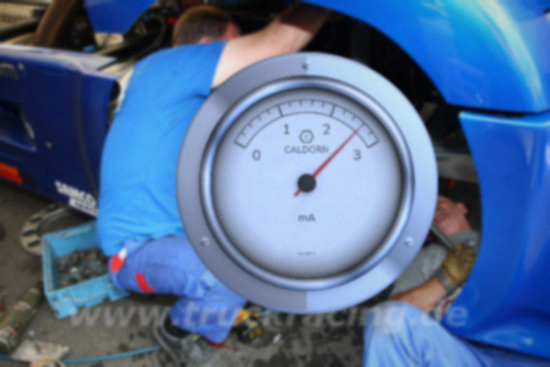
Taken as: value=2.6 unit=mA
